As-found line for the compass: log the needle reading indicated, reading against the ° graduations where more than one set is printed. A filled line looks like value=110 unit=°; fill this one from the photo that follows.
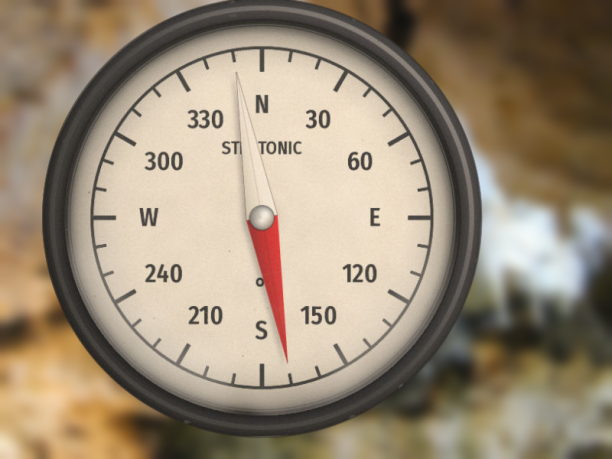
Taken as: value=170 unit=°
